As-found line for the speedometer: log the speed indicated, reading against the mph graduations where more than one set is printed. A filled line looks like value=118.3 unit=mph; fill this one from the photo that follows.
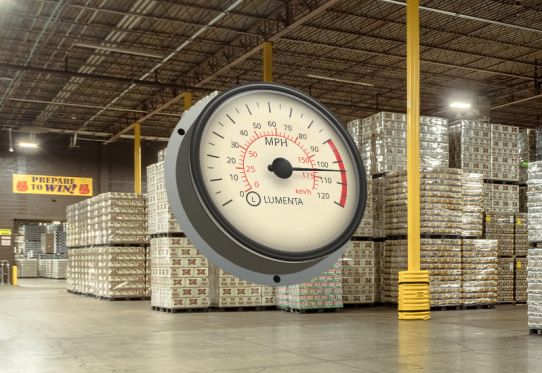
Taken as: value=105 unit=mph
